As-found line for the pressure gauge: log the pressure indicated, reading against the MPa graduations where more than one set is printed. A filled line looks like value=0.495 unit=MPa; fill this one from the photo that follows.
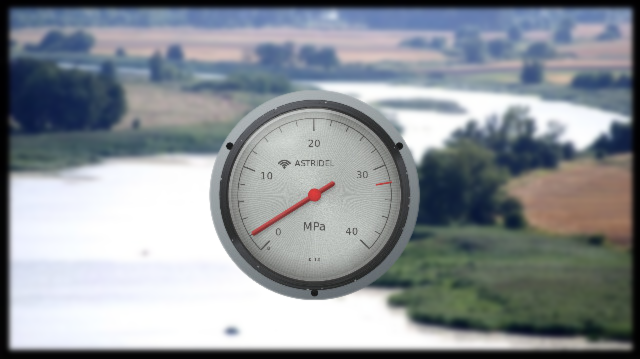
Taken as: value=2 unit=MPa
